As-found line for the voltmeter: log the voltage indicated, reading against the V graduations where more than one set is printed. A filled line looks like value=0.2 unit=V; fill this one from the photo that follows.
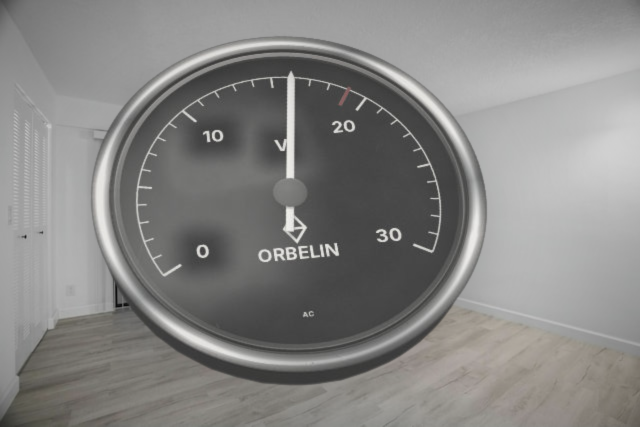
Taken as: value=16 unit=V
